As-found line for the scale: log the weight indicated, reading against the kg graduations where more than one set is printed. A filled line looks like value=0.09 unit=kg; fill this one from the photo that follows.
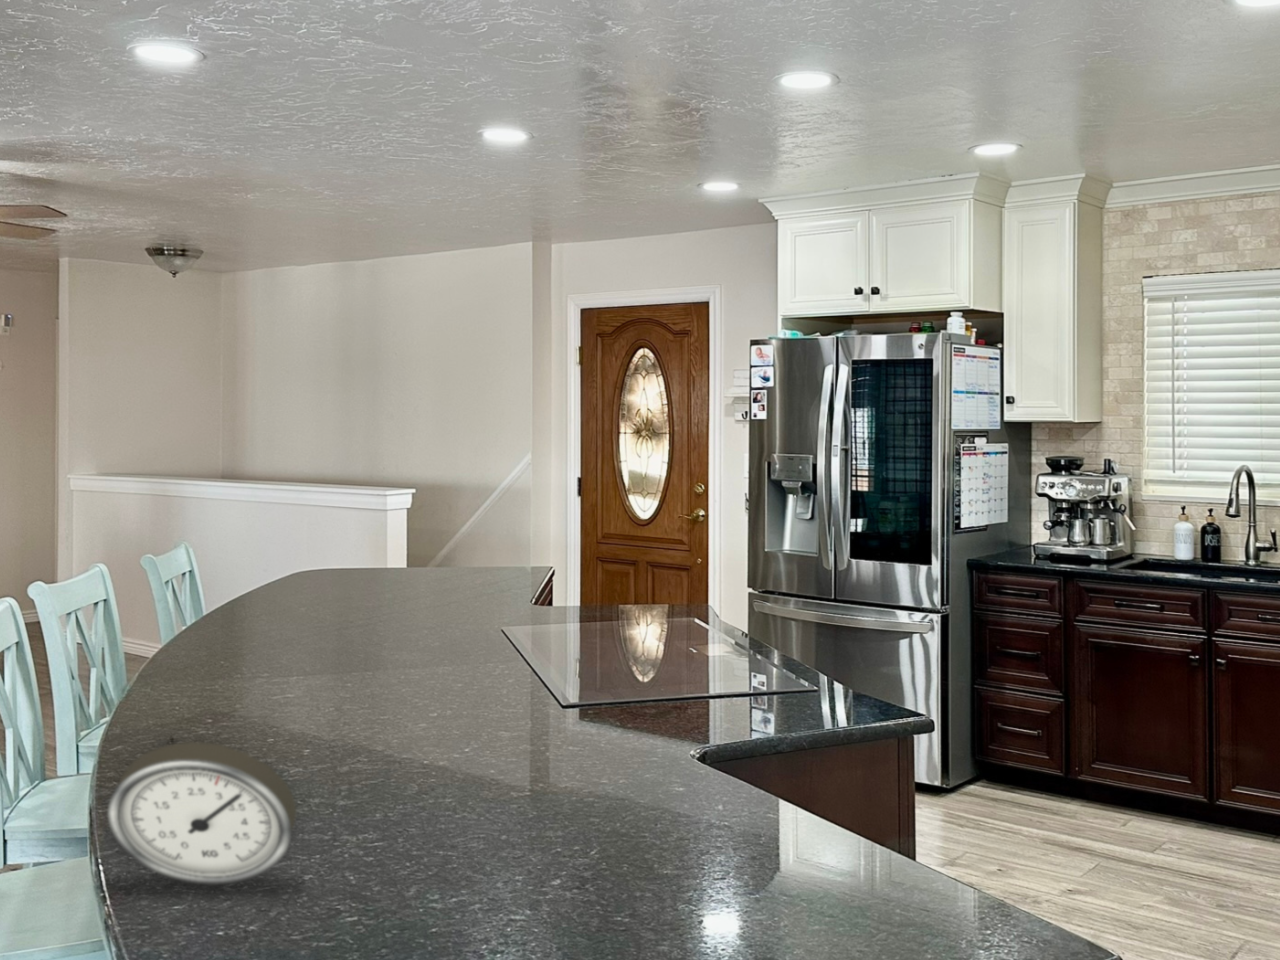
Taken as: value=3.25 unit=kg
